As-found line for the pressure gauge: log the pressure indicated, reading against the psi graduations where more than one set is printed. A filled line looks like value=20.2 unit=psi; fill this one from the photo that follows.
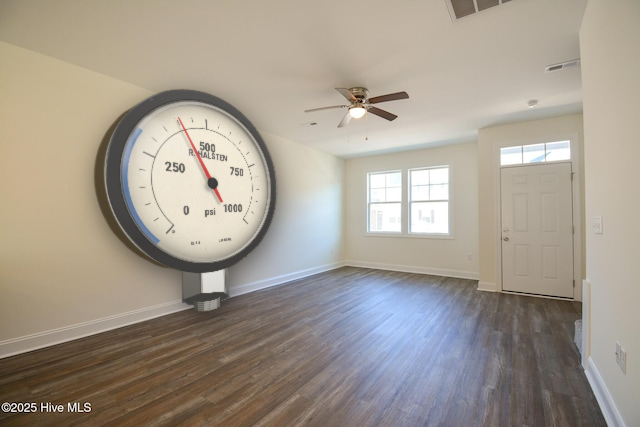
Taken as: value=400 unit=psi
